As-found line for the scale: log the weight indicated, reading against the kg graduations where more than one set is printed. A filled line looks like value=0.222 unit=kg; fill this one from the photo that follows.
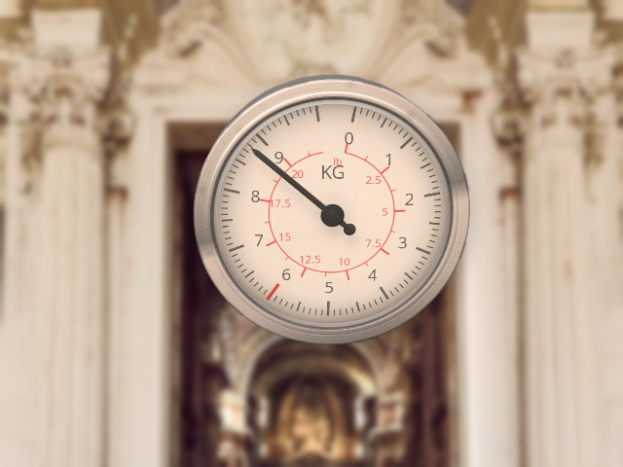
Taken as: value=8.8 unit=kg
